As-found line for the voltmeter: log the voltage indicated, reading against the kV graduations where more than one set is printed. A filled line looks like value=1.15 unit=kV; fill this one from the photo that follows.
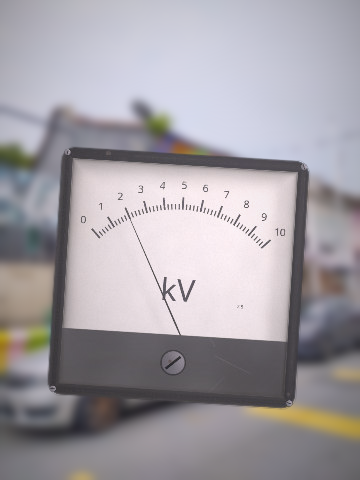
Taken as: value=2 unit=kV
